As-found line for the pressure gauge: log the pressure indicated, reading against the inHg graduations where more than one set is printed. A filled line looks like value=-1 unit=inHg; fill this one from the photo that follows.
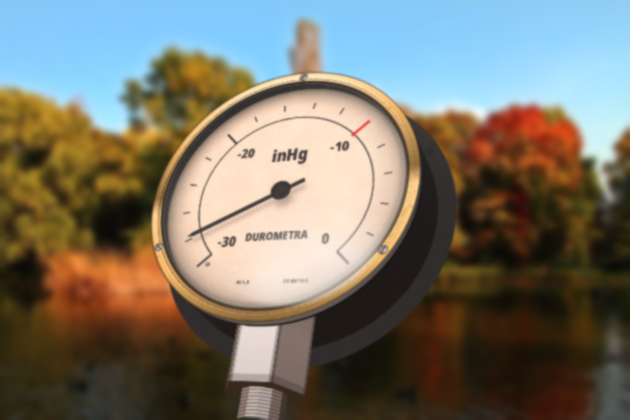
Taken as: value=-28 unit=inHg
